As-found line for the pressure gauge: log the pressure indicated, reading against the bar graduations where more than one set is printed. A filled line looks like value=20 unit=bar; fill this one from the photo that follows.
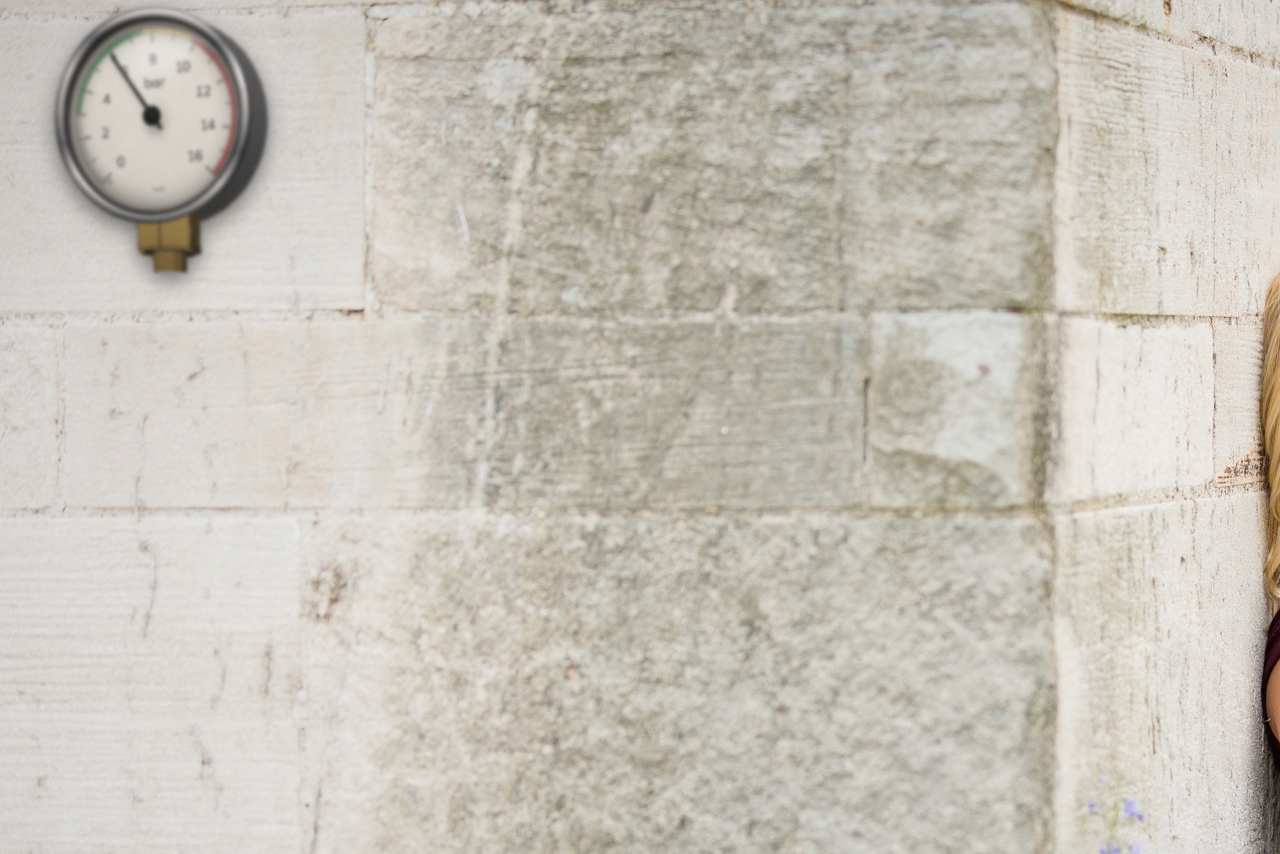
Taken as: value=6 unit=bar
